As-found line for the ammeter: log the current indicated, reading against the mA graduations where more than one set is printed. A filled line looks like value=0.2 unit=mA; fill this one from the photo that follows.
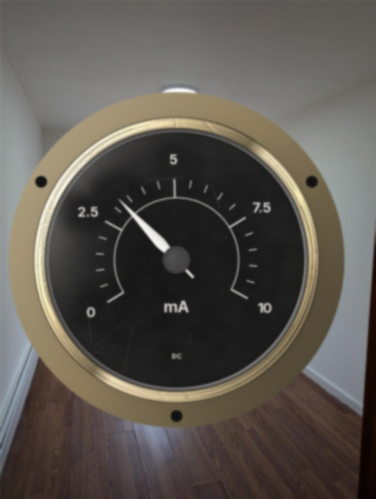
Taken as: value=3.25 unit=mA
